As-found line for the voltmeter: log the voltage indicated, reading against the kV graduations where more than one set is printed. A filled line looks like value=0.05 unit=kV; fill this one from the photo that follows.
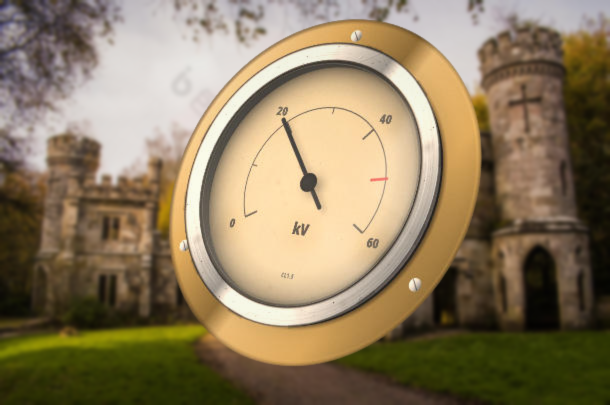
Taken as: value=20 unit=kV
